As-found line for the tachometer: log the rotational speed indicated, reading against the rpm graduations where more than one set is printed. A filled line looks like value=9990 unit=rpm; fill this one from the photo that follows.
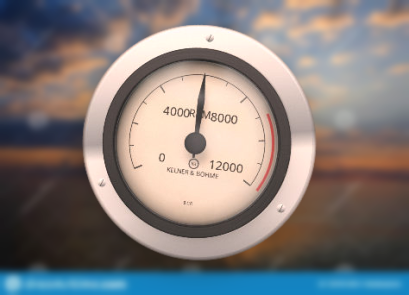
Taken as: value=6000 unit=rpm
